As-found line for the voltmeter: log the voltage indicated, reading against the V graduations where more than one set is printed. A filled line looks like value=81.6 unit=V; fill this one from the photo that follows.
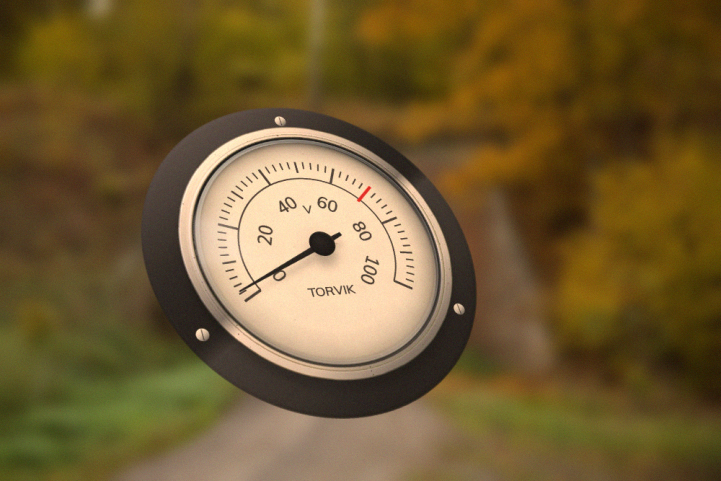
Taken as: value=2 unit=V
